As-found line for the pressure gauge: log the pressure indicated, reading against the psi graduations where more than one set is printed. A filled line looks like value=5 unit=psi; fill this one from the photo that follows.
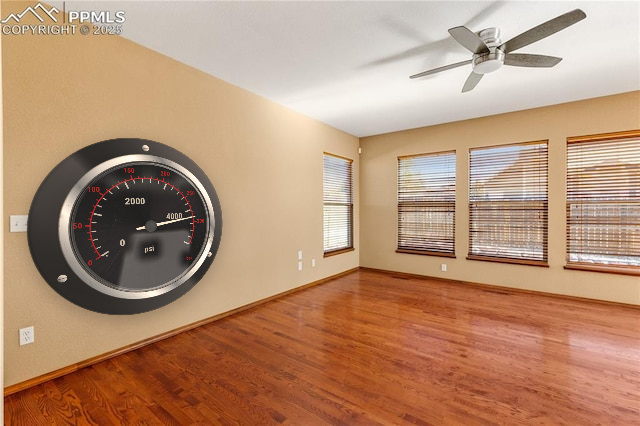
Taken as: value=4200 unit=psi
